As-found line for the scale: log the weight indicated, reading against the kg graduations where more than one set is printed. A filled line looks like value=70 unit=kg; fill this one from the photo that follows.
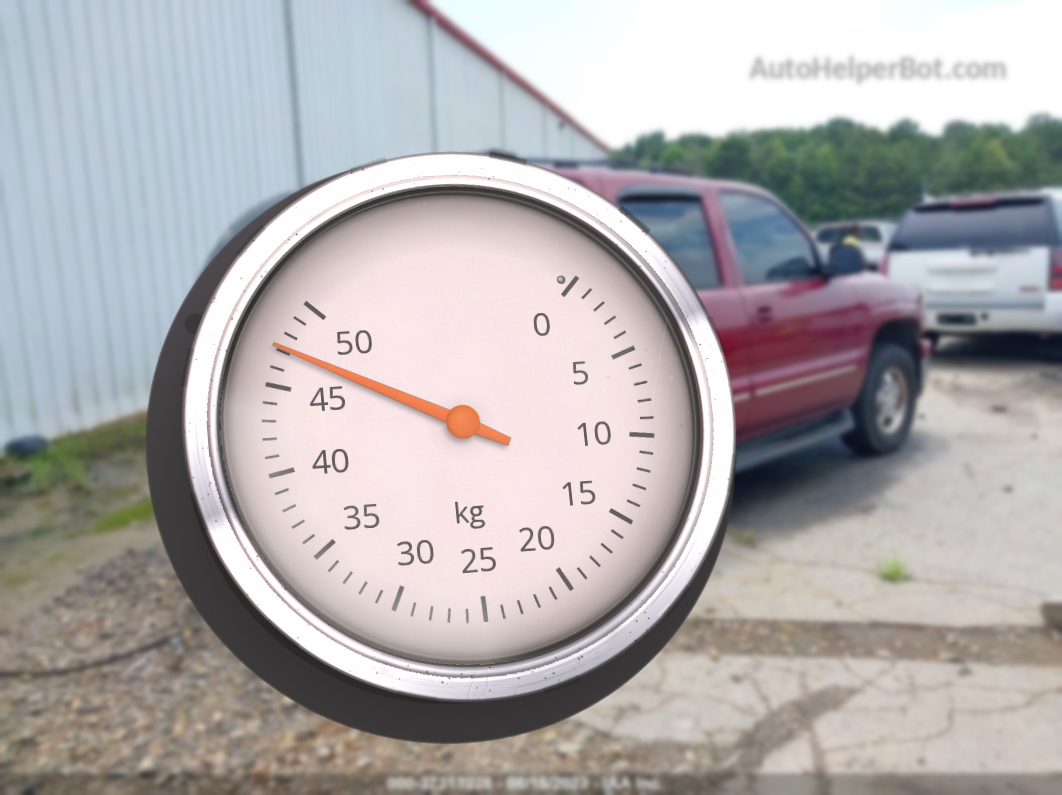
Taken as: value=47 unit=kg
